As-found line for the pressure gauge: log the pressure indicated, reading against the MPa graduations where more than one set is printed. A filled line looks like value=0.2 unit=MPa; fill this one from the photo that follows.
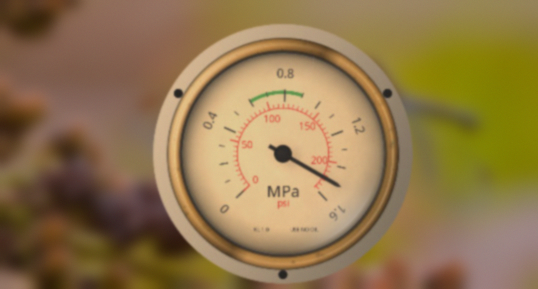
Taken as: value=1.5 unit=MPa
